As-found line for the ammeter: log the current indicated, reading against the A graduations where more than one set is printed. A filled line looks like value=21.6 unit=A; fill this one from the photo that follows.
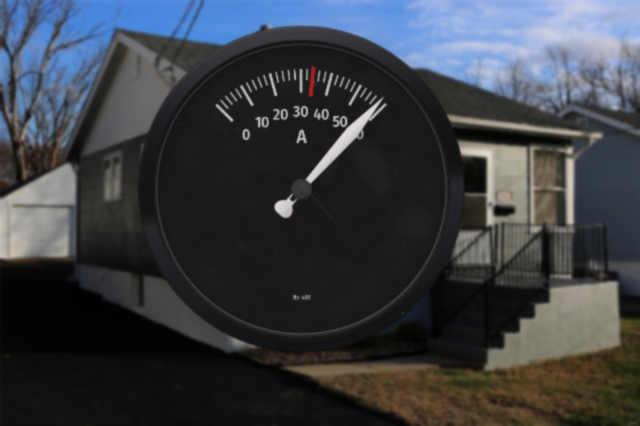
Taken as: value=58 unit=A
